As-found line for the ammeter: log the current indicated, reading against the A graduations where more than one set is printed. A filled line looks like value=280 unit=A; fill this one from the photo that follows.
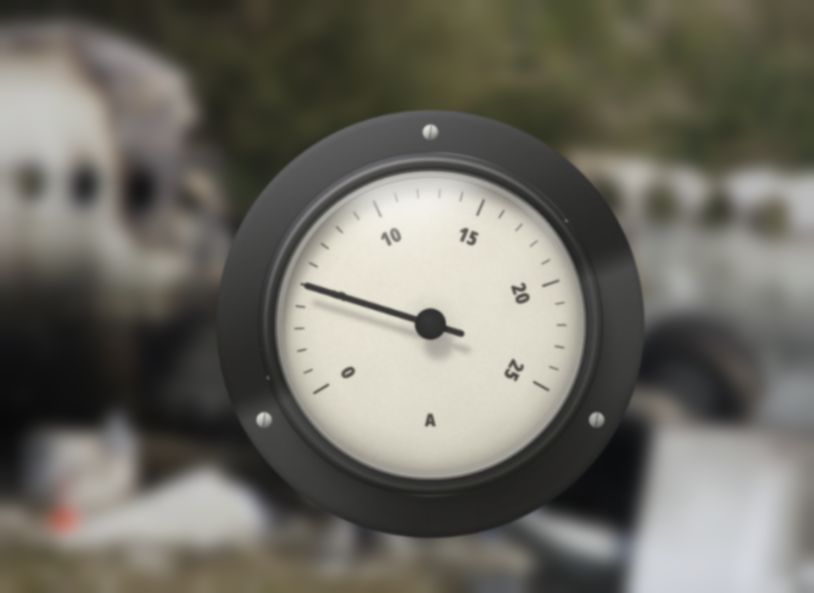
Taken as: value=5 unit=A
